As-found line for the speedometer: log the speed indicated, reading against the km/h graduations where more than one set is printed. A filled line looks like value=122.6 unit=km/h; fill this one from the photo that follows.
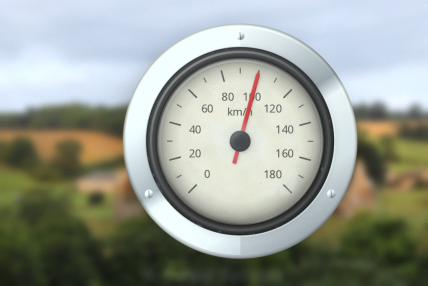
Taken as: value=100 unit=km/h
